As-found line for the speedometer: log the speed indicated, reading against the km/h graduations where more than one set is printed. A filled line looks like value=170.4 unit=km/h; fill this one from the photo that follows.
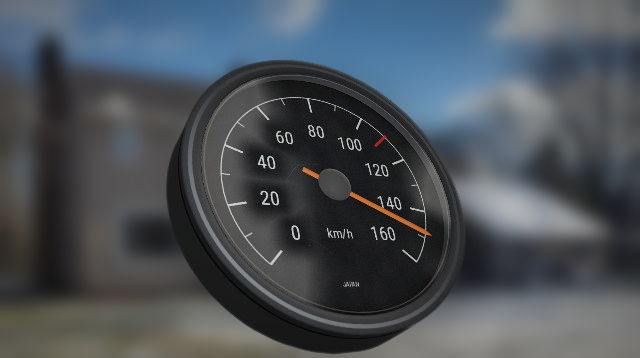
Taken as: value=150 unit=km/h
